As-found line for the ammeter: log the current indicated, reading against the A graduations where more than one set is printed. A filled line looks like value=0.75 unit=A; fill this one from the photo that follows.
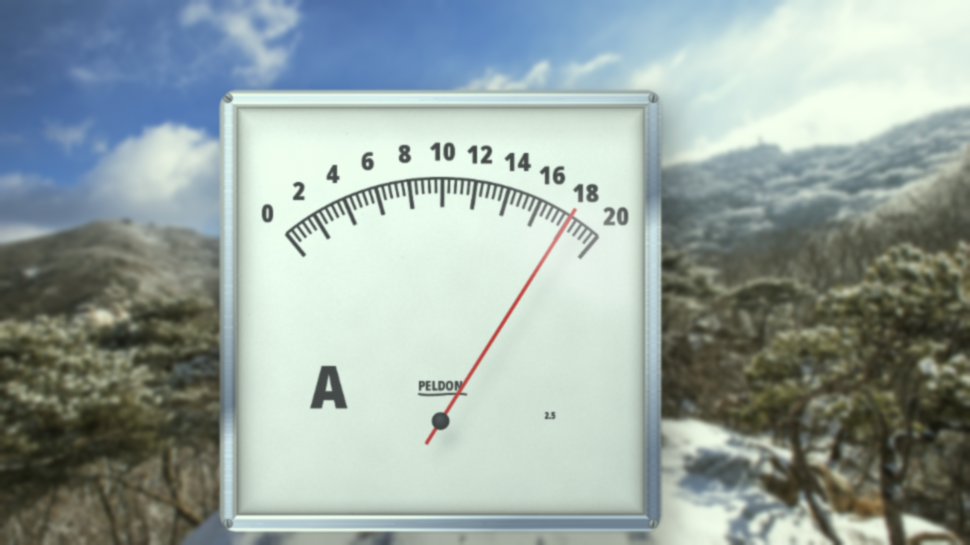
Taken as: value=18 unit=A
